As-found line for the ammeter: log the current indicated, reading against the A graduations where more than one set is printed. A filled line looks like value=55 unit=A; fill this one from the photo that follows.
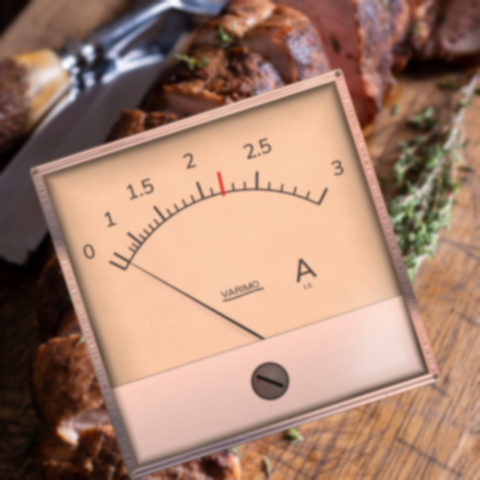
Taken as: value=0.5 unit=A
